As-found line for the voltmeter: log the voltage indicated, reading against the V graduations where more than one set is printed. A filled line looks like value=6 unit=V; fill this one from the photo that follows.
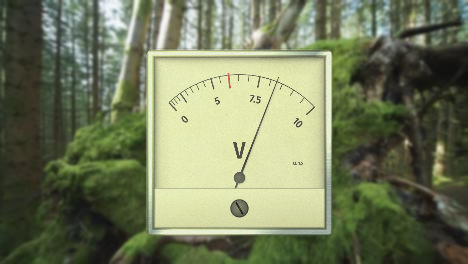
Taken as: value=8.25 unit=V
